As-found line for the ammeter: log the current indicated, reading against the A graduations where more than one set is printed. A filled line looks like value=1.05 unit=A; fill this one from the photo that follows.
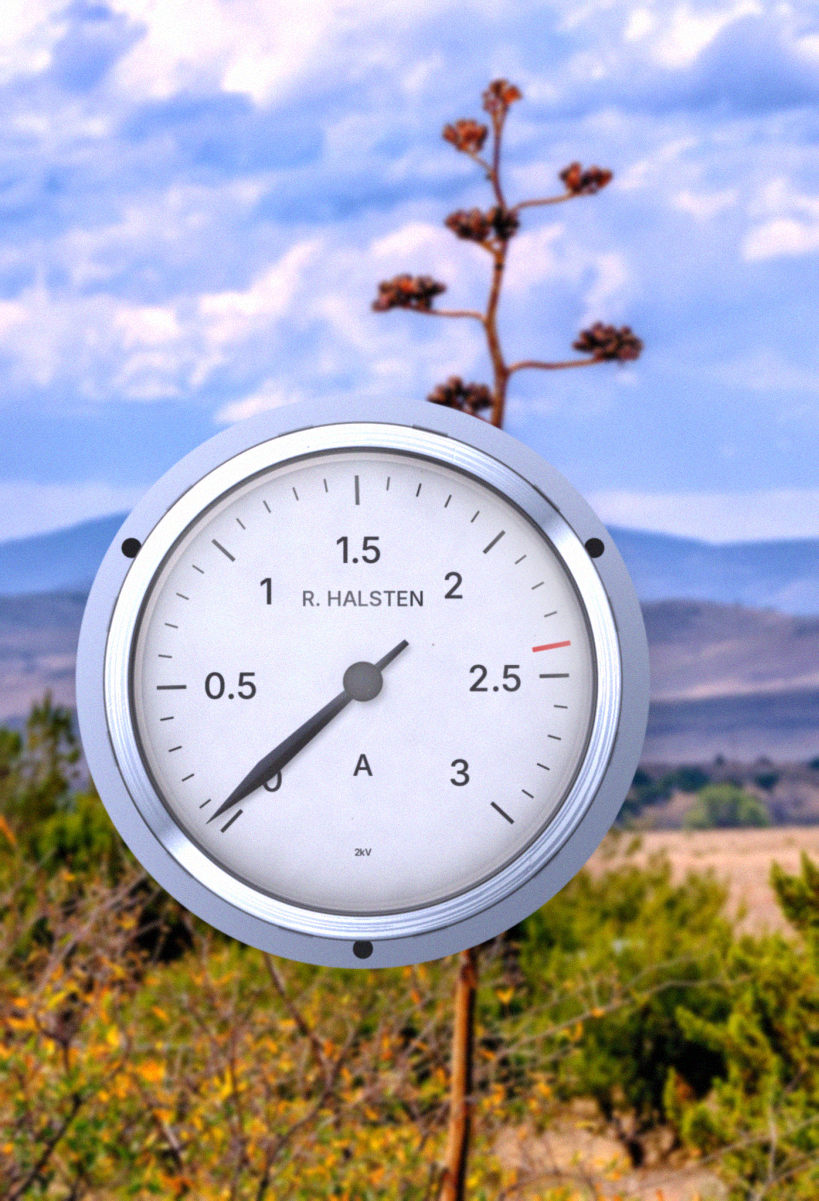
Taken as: value=0.05 unit=A
